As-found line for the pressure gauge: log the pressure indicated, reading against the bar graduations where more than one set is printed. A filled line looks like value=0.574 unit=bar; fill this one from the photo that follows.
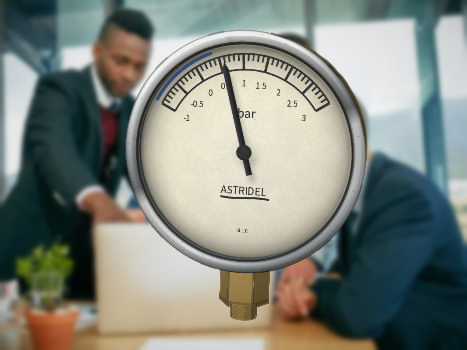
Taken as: value=0.6 unit=bar
